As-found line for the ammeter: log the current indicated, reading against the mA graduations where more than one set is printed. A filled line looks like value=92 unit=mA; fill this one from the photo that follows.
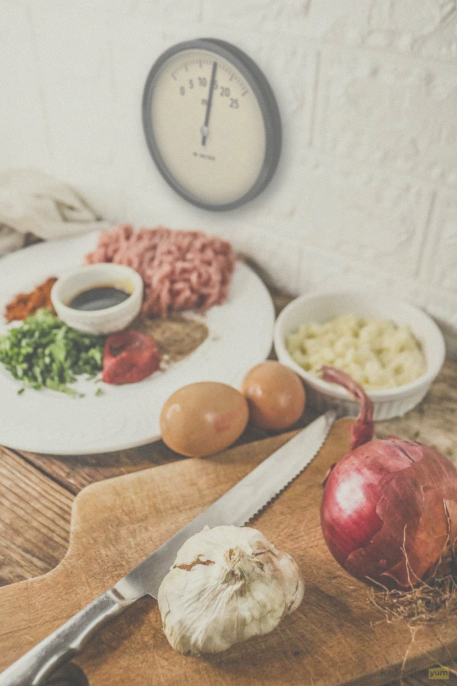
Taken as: value=15 unit=mA
